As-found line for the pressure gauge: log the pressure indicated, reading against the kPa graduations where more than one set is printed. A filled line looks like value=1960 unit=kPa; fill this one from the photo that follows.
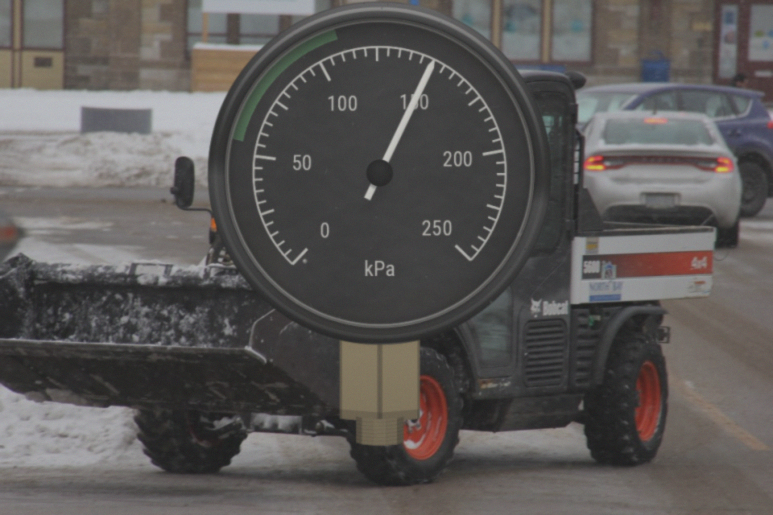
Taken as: value=150 unit=kPa
